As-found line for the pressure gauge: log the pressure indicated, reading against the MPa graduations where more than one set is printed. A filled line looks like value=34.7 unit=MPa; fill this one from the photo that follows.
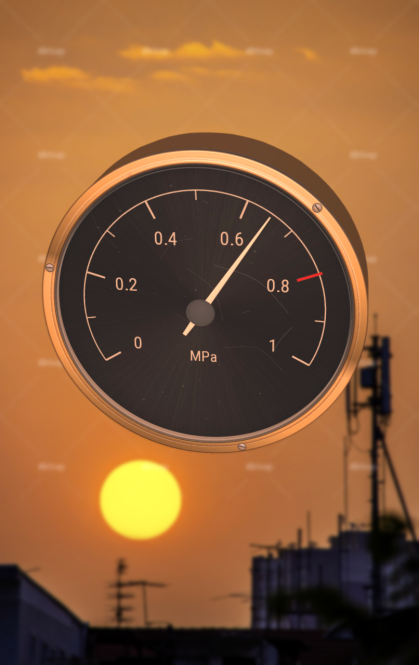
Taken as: value=0.65 unit=MPa
